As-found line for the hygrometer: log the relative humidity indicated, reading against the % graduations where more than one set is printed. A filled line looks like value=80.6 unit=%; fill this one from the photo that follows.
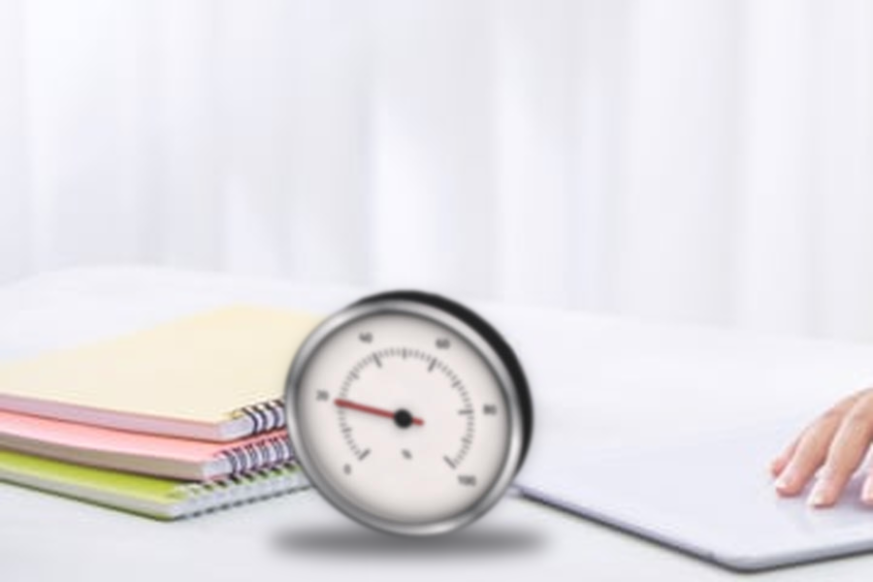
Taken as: value=20 unit=%
